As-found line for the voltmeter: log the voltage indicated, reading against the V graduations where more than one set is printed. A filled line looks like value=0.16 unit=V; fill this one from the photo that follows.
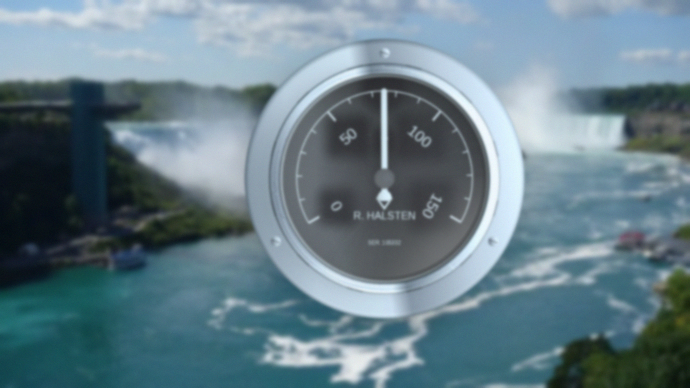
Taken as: value=75 unit=V
